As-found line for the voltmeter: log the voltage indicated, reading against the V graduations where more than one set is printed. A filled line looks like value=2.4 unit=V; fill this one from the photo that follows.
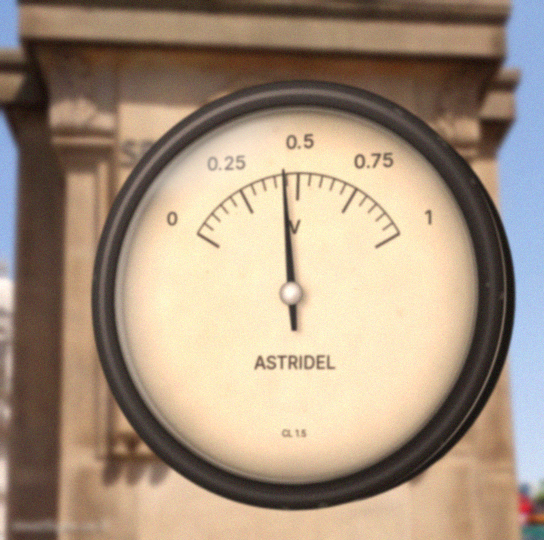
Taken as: value=0.45 unit=V
